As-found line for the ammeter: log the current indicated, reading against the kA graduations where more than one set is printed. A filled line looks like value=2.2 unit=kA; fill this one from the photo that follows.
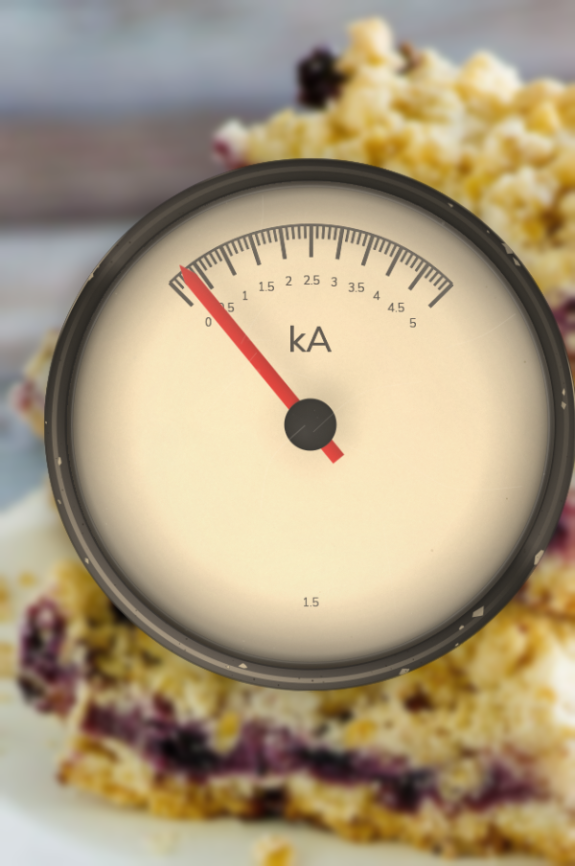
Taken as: value=0.3 unit=kA
